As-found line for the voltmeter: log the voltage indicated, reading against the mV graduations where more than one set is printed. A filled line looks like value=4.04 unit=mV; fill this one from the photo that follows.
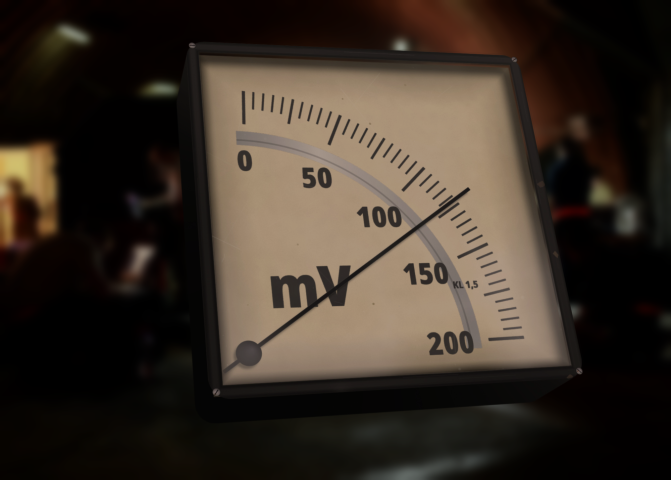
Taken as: value=122.5 unit=mV
